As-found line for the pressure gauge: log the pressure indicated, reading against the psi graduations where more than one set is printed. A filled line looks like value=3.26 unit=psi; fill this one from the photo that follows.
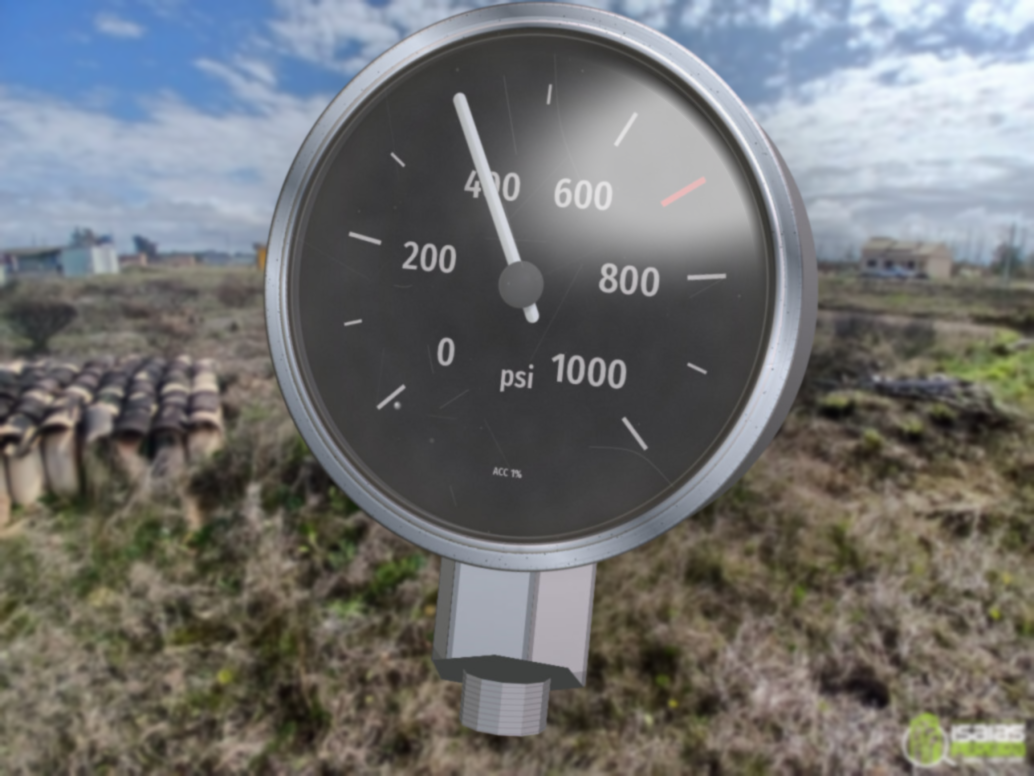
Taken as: value=400 unit=psi
